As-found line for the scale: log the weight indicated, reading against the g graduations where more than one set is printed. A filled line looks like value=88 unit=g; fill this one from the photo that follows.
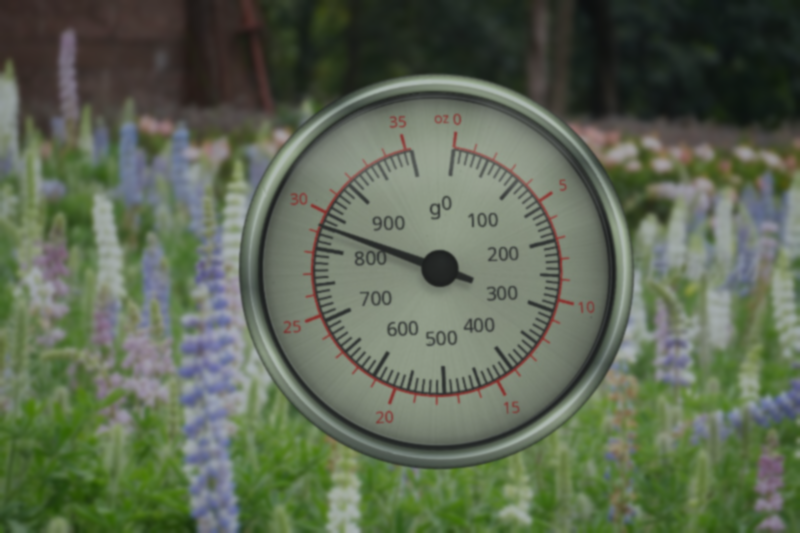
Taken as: value=830 unit=g
